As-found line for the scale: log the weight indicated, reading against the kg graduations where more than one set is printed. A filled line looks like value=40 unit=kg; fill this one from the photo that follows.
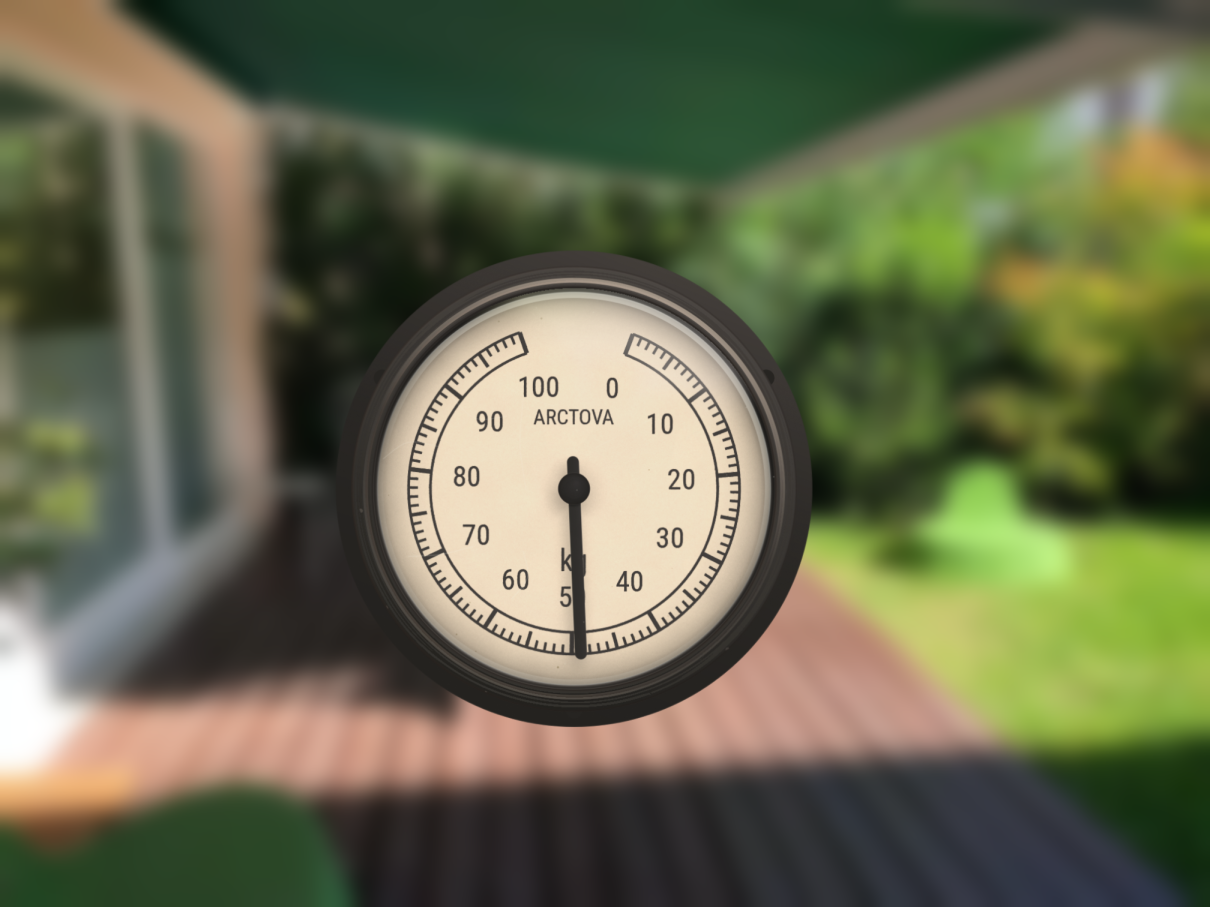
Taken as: value=49 unit=kg
